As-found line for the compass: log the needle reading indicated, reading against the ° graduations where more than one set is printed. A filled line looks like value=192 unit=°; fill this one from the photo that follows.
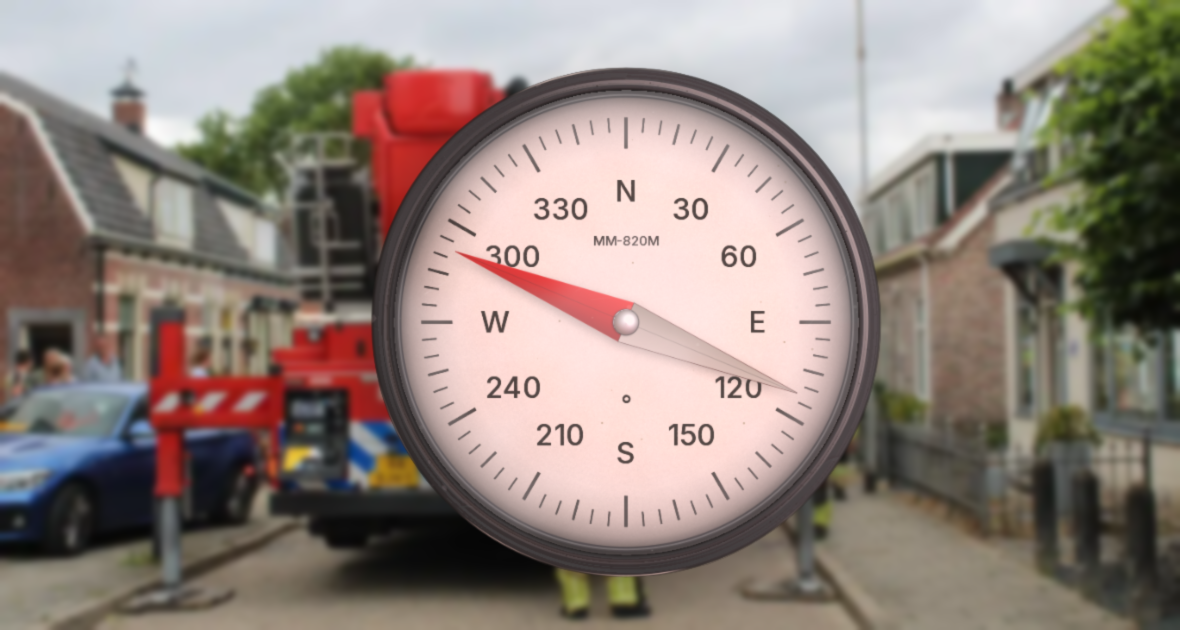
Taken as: value=292.5 unit=°
